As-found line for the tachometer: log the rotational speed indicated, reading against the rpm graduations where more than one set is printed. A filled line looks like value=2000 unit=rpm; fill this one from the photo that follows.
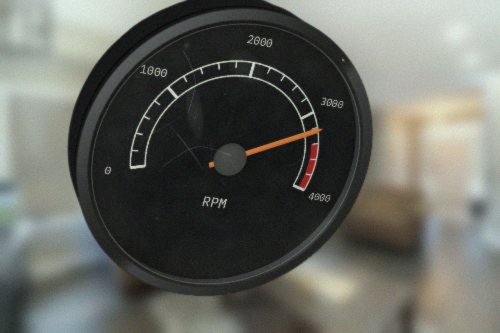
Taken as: value=3200 unit=rpm
